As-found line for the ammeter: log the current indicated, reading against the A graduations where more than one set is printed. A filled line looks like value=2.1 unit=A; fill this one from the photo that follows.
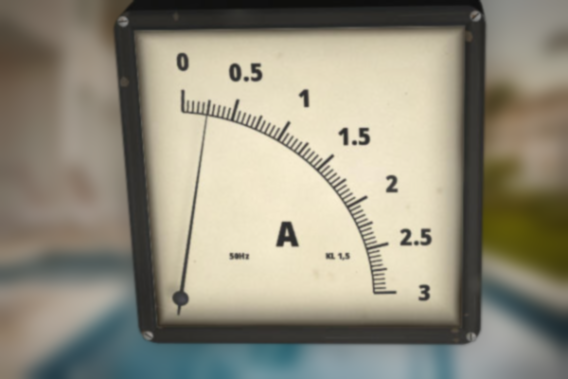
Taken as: value=0.25 unit=A
